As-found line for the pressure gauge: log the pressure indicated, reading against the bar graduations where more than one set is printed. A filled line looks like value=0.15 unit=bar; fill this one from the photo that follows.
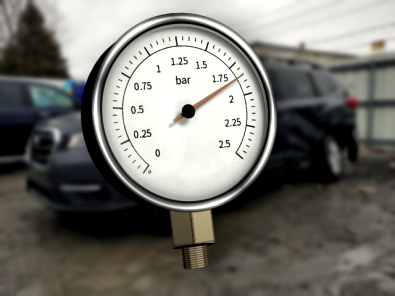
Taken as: value=1.85 unit=bar
